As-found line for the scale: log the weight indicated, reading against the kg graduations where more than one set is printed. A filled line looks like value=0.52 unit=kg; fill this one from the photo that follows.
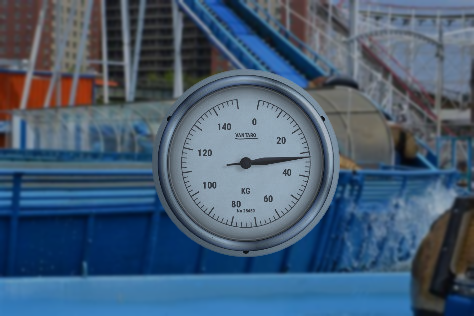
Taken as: value=32 unit=kg
